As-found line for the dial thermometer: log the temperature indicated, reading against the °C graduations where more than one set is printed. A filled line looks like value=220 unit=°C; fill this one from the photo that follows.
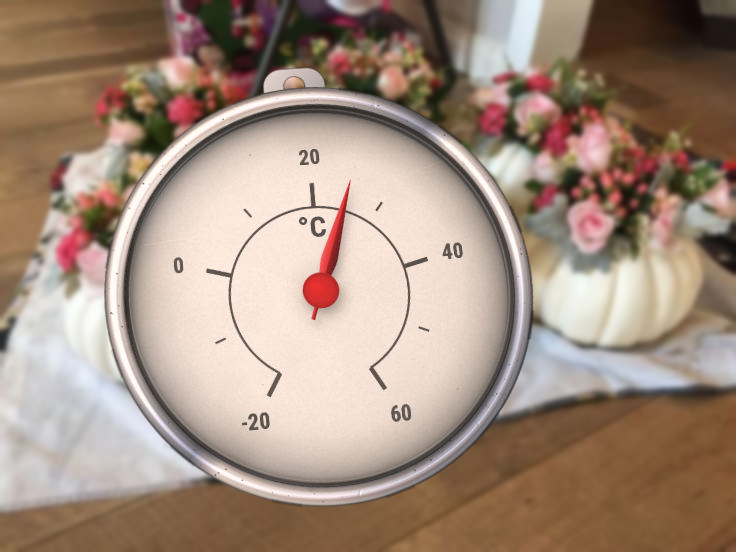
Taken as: value=25 unit=°C
